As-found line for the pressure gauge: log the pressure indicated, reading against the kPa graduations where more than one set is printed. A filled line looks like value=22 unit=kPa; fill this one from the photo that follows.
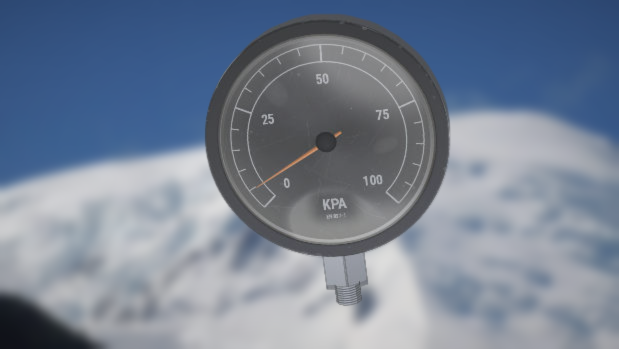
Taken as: value=5 unit=kPa
